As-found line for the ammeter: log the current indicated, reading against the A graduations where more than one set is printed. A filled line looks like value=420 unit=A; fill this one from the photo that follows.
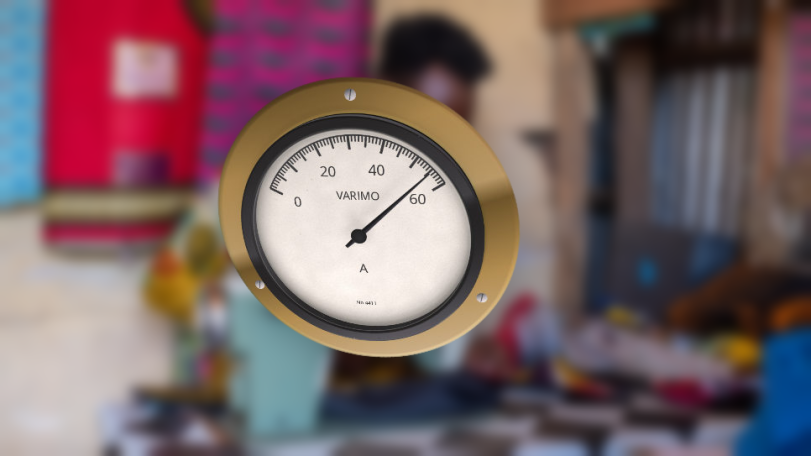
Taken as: value=55 unit=A
